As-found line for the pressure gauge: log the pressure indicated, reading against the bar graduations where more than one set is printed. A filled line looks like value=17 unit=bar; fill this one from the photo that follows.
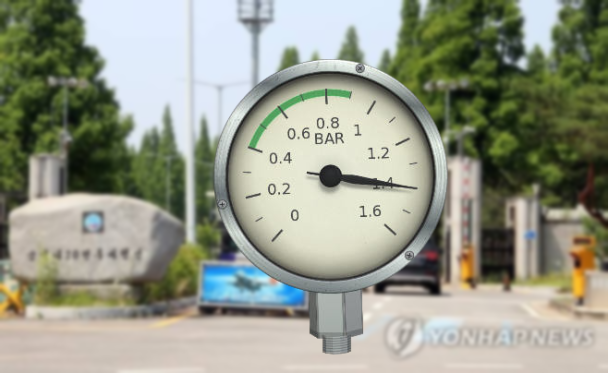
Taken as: value=1.4 unit=bar
